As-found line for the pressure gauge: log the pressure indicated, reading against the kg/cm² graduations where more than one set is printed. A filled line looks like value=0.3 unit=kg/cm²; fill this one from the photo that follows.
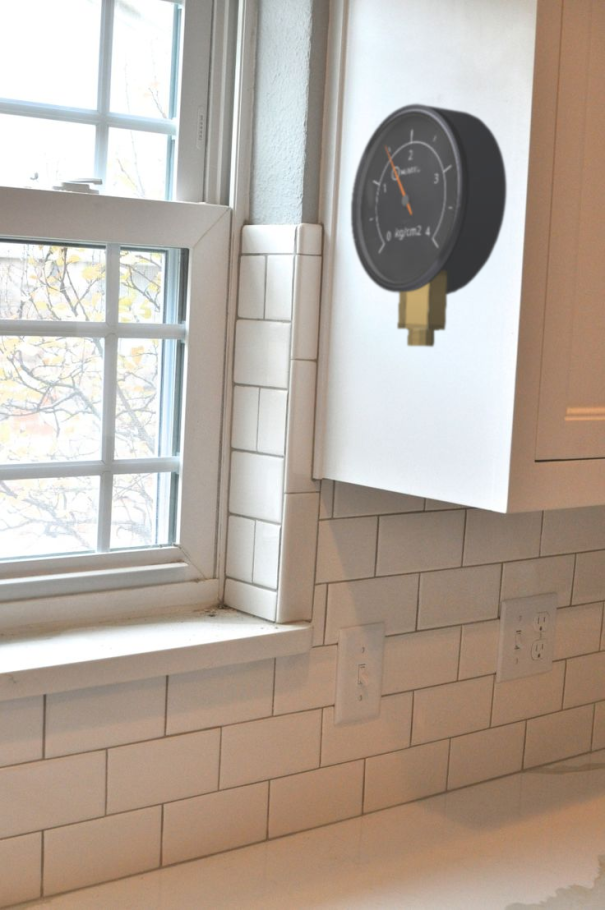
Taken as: value=1.5 unit=kg/cm²
